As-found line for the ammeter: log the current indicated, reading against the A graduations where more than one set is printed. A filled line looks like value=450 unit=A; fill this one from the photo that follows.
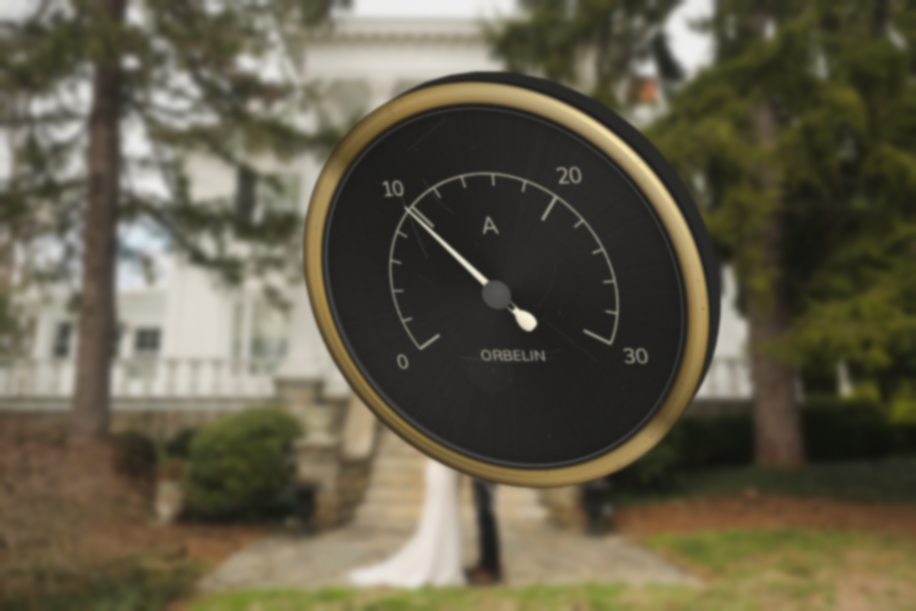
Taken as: value=10 unit=A
